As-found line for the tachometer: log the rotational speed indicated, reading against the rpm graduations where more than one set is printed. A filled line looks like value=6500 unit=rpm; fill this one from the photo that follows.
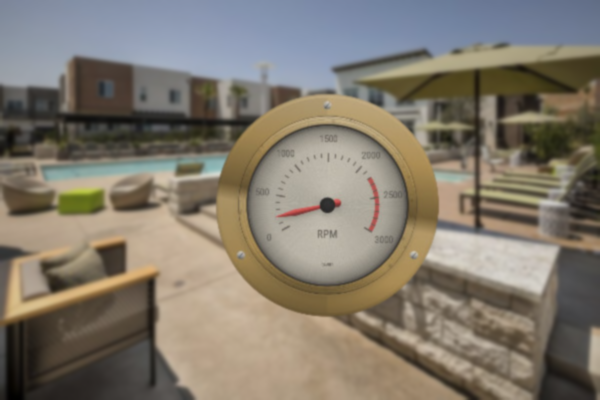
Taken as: value=200 unit=rpm
